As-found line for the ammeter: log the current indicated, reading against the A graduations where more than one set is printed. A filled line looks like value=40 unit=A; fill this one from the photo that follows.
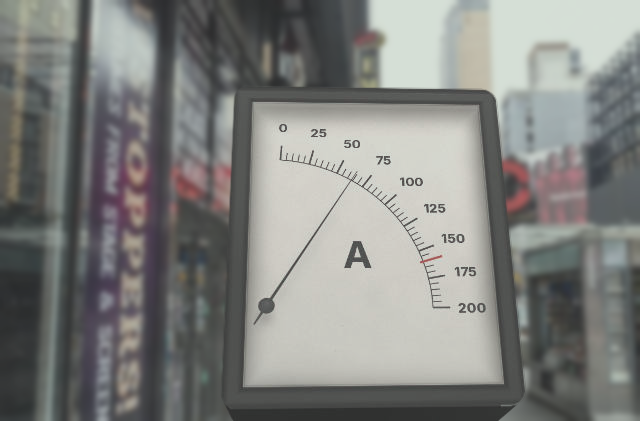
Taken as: value=65 unit=A
